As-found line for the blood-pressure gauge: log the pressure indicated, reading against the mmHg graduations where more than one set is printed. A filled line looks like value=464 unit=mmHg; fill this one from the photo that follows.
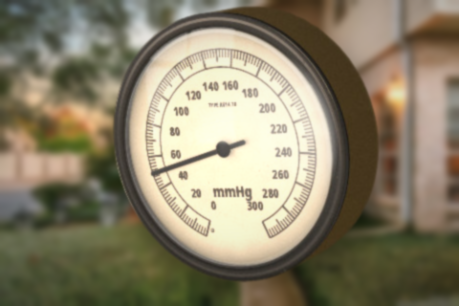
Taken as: value=50 unit=mmHg
